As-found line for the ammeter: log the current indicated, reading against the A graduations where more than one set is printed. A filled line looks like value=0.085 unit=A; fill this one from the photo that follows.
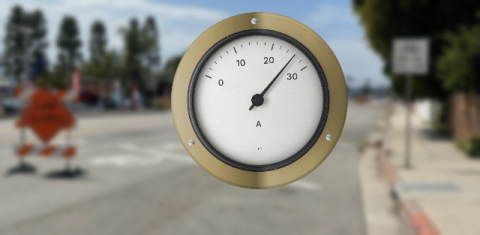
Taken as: value=26 unit=A
